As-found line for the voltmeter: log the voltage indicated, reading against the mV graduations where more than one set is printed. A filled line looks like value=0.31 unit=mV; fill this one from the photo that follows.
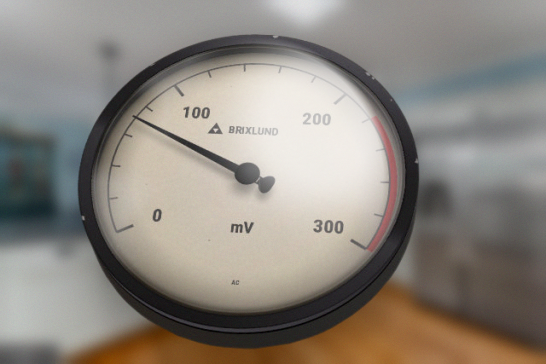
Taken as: value=70 unit=mV
